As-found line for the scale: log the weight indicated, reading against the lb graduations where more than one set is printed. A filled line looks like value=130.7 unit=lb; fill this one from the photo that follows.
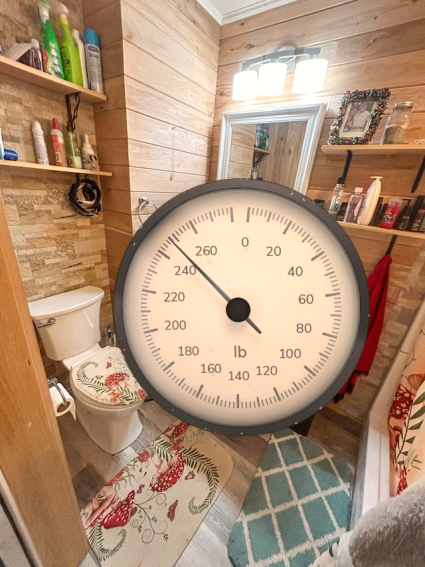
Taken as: value=248 unit=lb
